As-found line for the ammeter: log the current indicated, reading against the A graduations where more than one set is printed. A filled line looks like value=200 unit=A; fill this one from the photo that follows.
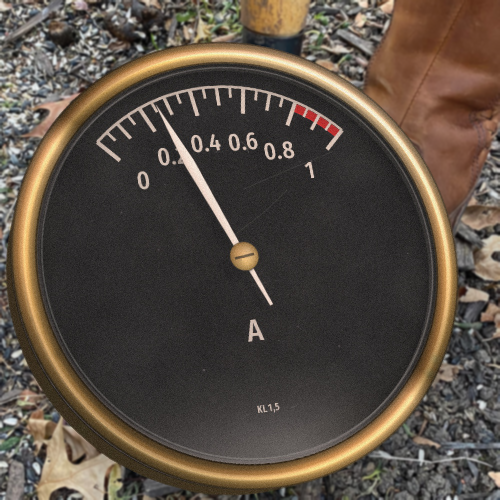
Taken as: value=0.25 unit=A
